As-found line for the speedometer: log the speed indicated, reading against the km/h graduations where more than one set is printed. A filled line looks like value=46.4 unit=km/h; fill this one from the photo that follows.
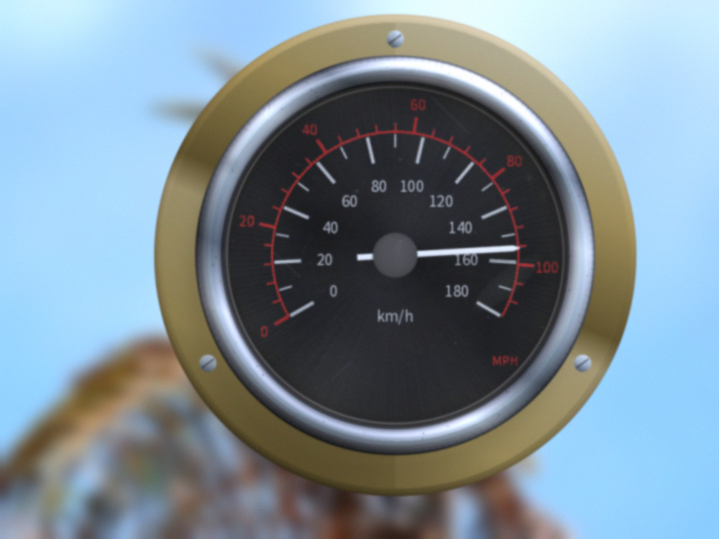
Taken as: value=155 unit=km/h
